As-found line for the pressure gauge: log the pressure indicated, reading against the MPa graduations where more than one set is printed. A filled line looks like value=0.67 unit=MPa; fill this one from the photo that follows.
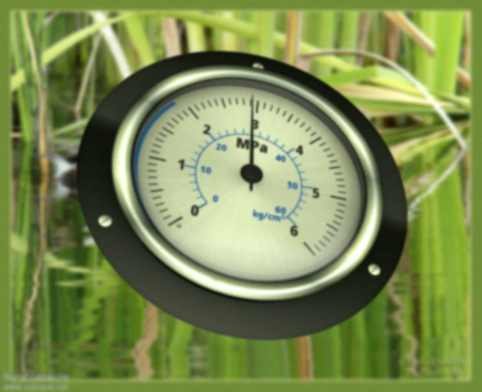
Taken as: value=2.9 unit=MPa
